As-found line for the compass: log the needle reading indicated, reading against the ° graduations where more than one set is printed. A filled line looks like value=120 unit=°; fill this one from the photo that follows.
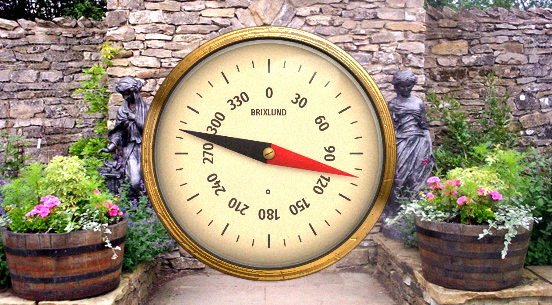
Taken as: value=105 unit=°
